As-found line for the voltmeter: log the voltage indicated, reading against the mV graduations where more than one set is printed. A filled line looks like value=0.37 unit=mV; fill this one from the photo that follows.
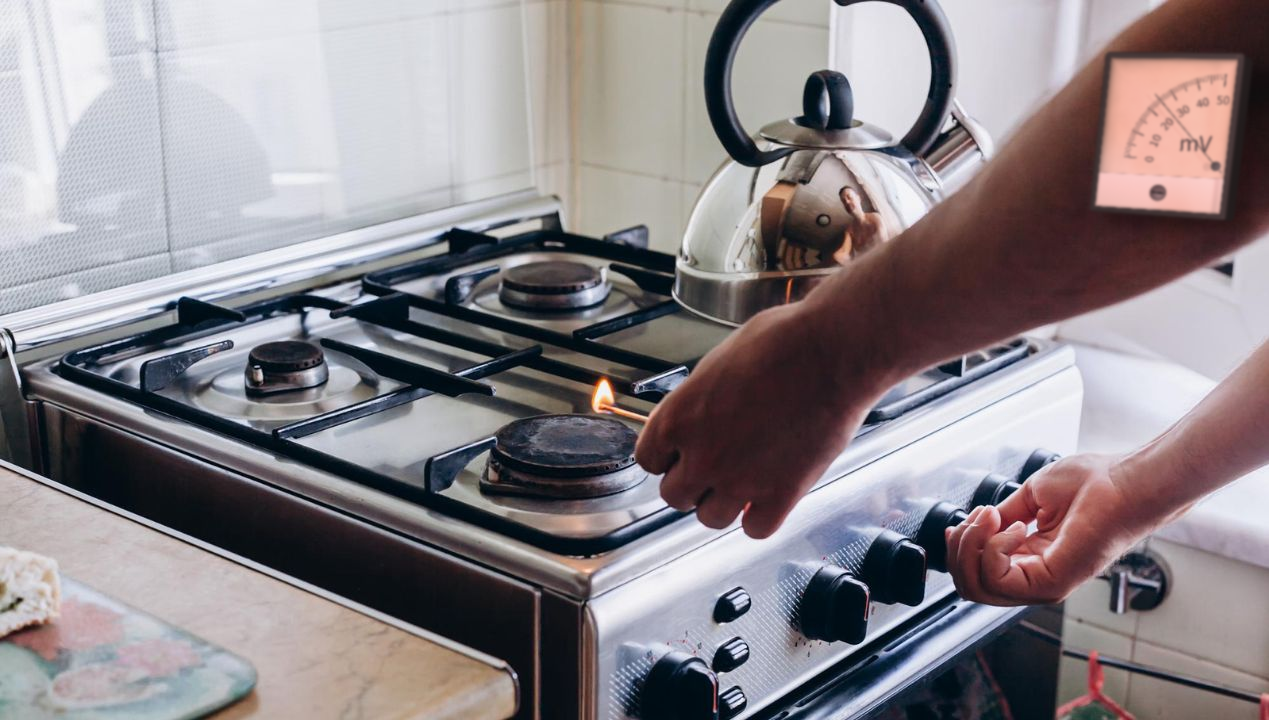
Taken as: value=25 unit=mV
